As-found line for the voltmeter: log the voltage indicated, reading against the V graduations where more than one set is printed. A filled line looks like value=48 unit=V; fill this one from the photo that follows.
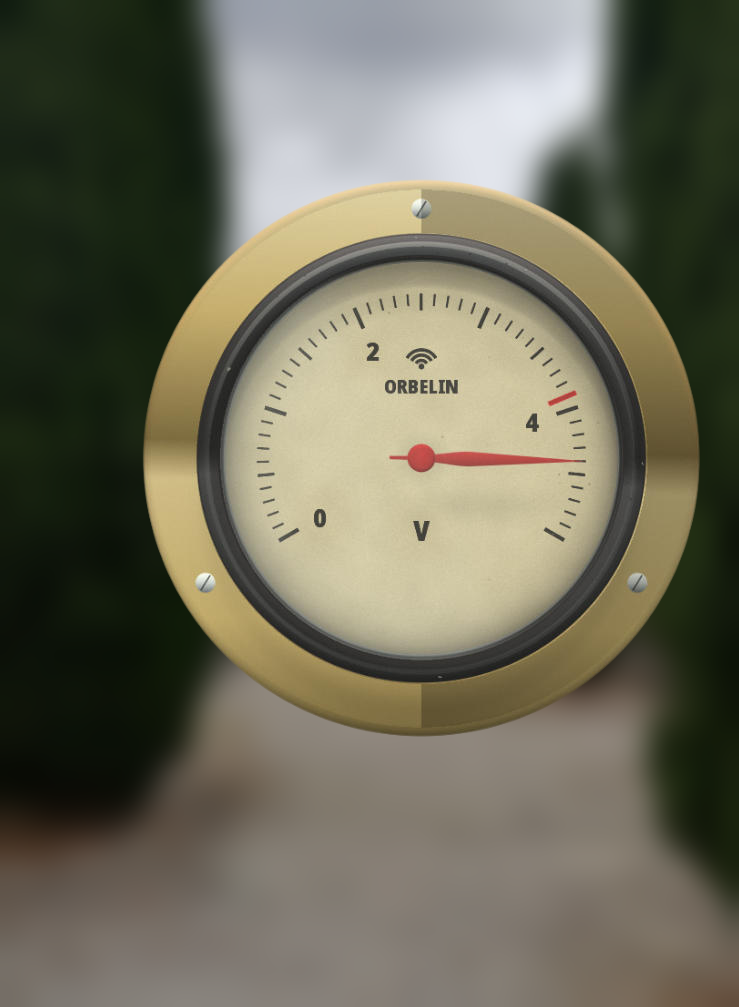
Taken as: value=4.4 unit=V
